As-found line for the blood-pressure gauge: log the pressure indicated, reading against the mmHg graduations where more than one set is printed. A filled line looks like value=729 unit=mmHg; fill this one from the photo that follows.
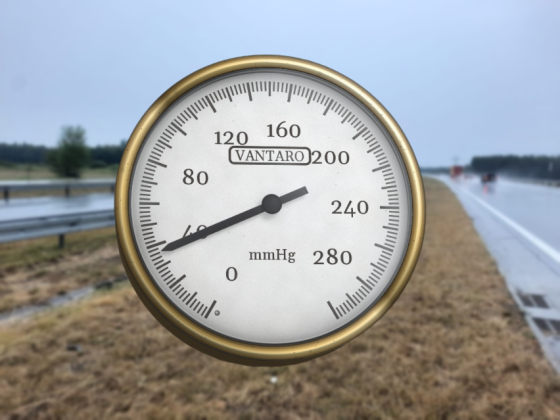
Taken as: value=36 unit=mmHg
